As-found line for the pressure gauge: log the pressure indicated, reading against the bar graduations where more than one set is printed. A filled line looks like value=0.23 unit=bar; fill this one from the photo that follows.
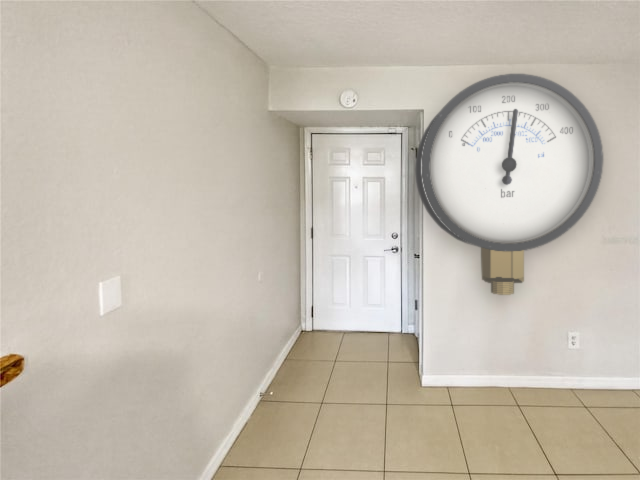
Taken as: value=220 unit=bar
